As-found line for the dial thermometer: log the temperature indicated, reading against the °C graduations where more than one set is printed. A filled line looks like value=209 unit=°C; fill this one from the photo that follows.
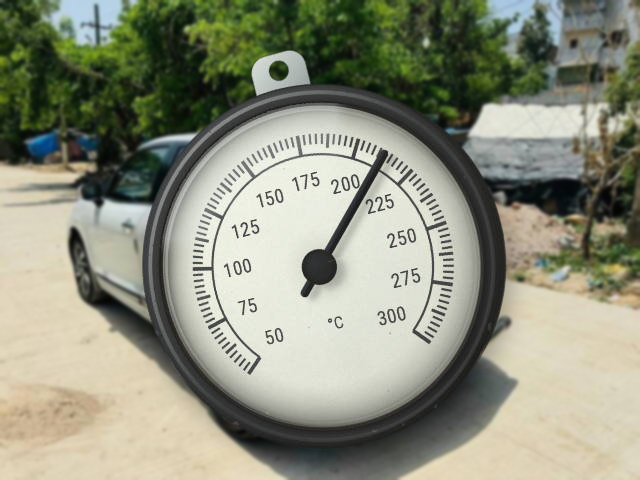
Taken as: value=212.5 unit=°C
